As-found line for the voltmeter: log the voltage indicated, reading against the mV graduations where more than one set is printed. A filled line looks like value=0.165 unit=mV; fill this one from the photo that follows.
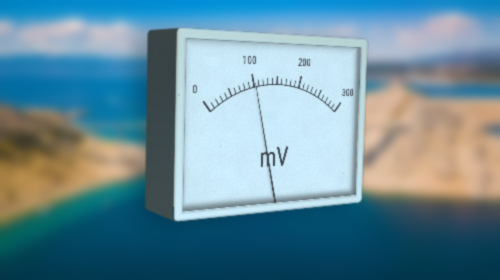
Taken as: value=100 unit=mV
